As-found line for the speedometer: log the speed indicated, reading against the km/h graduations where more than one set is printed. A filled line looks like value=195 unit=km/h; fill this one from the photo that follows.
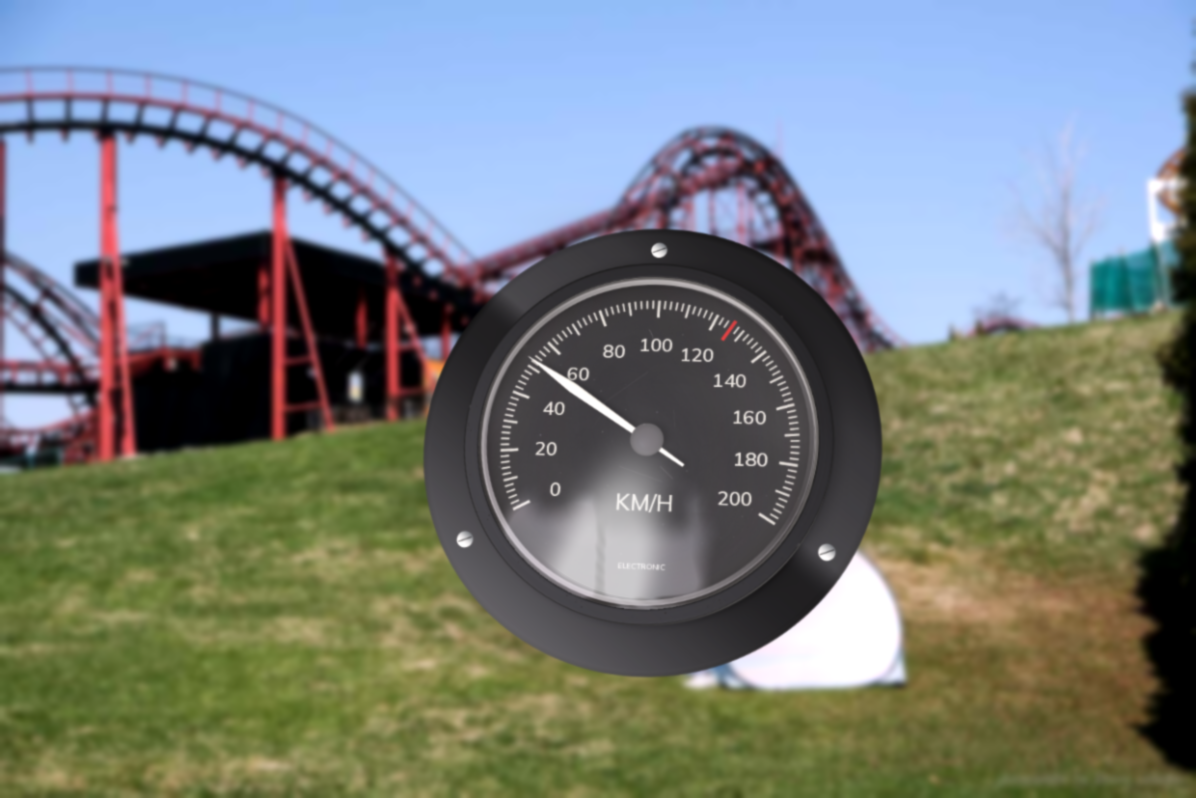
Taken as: value=52 unit=km/h
